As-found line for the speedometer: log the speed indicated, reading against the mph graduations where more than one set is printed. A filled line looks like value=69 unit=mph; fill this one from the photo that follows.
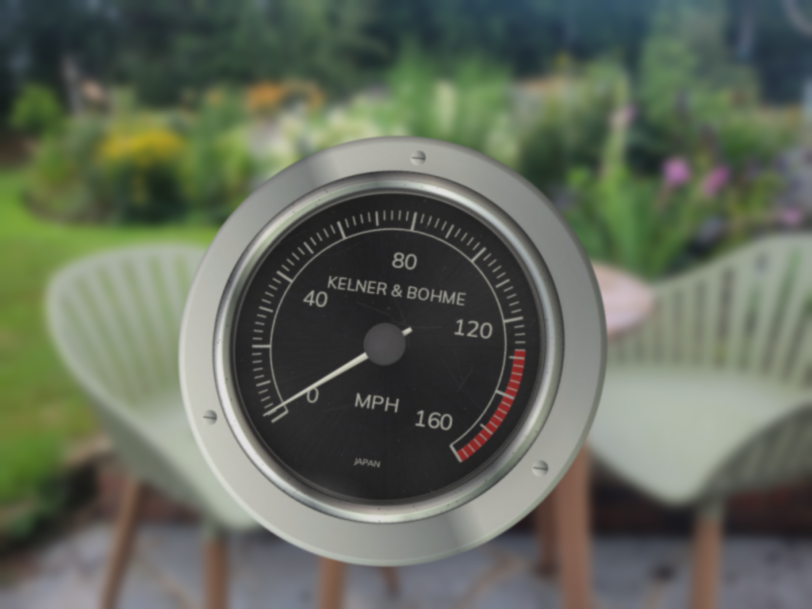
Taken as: value=2 unit=mph
